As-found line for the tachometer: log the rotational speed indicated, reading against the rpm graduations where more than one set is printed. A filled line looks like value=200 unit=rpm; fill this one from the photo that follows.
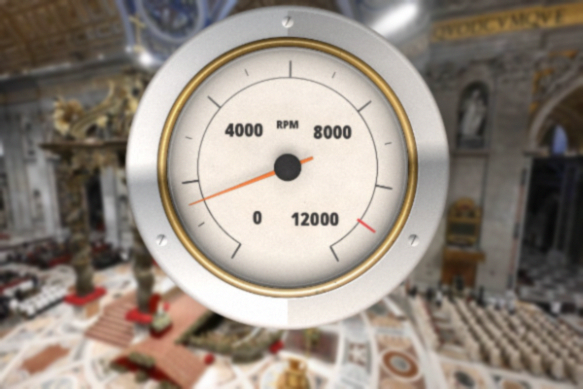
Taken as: value=1500 unit=rpm
